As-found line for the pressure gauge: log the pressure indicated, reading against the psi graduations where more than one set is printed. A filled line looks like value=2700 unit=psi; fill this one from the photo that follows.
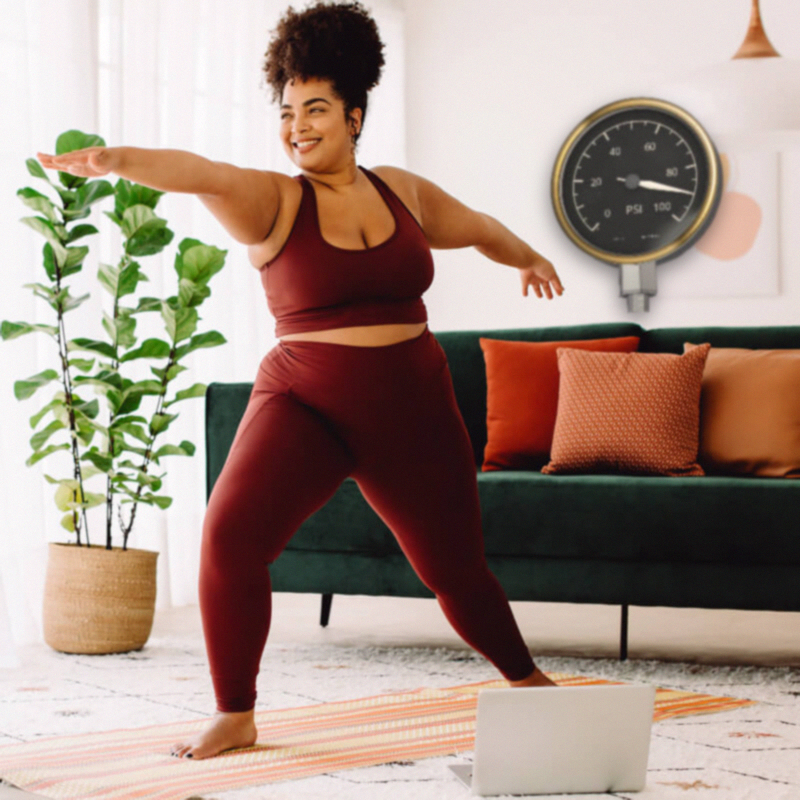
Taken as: value=90 unit=psi
